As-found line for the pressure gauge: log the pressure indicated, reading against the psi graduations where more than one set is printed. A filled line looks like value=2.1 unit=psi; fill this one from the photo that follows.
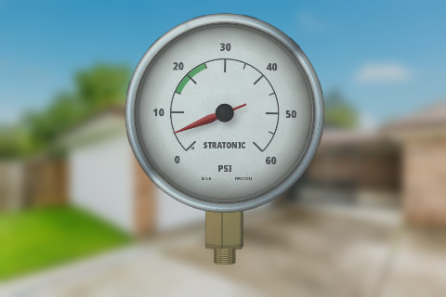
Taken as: value=5 unit=psi
